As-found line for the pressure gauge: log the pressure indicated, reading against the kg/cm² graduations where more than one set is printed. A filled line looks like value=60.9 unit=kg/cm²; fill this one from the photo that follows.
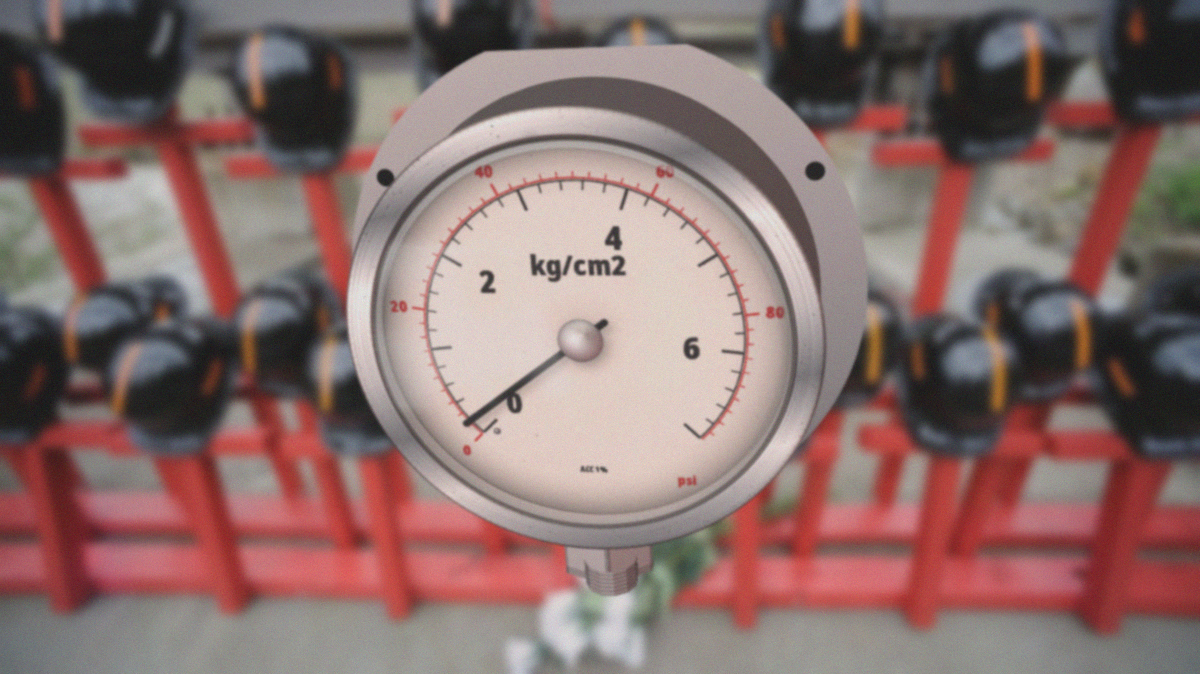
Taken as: value=0.2 unit=kg/cm²
